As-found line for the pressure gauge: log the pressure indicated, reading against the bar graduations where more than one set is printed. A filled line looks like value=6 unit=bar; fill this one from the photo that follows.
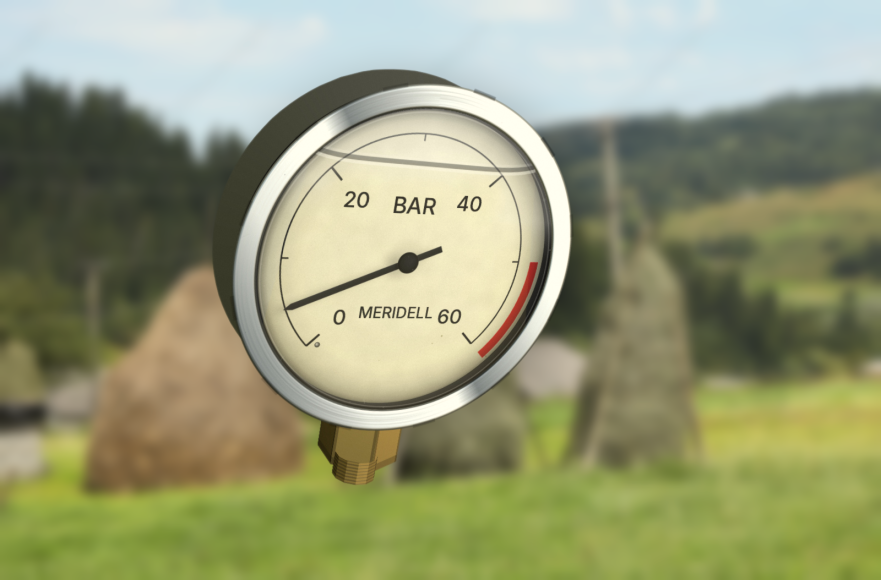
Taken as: value=5 unit=bar
